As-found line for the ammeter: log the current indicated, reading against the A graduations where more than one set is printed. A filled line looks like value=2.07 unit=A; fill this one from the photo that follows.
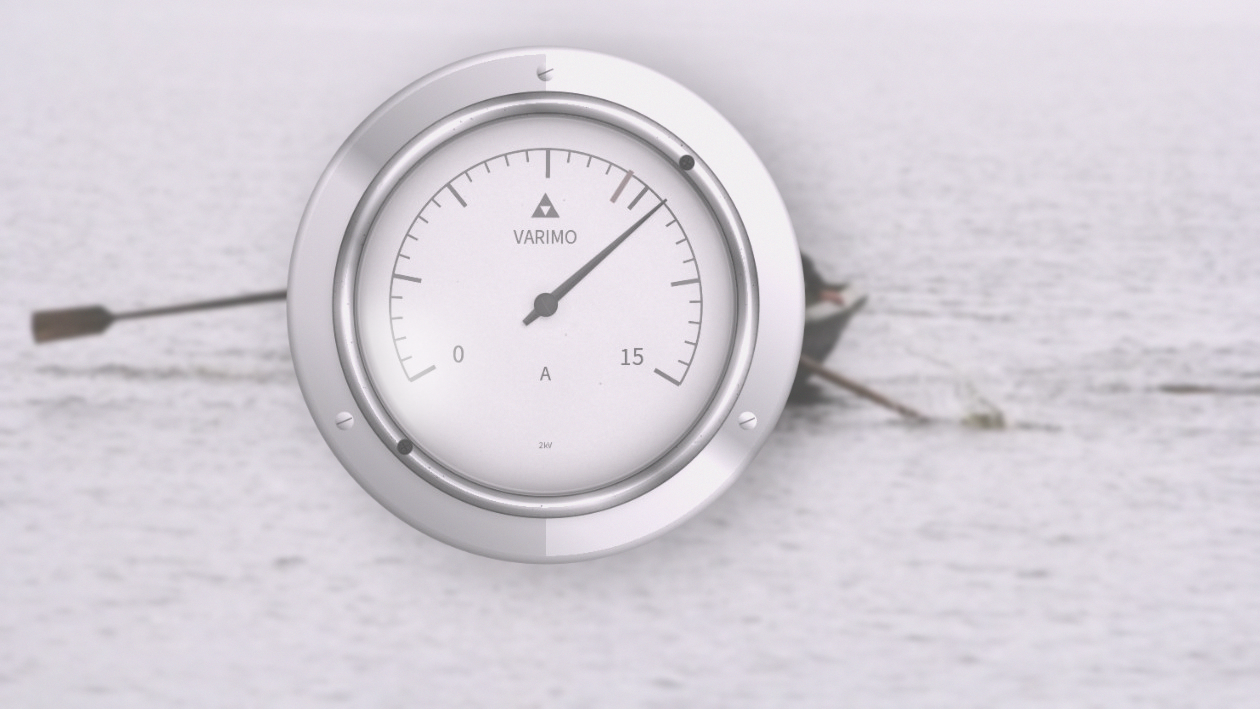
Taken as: value=10.5 unit=A
